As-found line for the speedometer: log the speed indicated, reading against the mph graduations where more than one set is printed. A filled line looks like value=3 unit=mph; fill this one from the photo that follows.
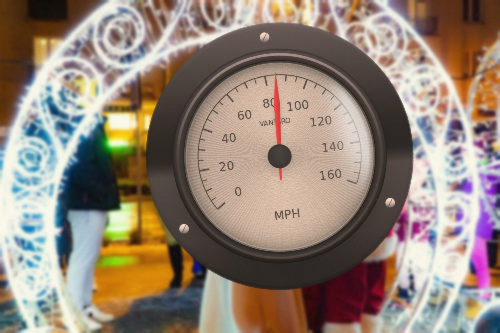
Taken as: value=85 unit=mph
